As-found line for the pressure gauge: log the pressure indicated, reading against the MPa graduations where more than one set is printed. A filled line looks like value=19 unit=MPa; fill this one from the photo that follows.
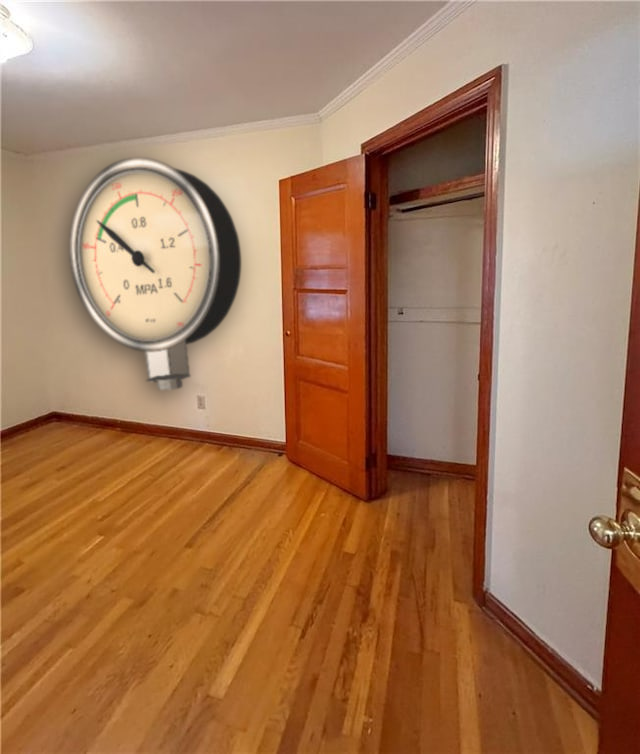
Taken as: value=0.5 unit=MPa
